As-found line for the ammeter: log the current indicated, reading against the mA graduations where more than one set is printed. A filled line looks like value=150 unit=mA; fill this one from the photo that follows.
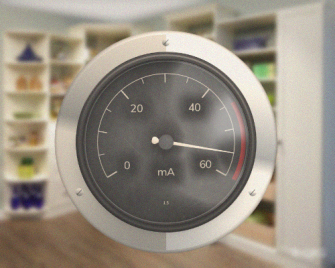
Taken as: value=55 unit=mA
